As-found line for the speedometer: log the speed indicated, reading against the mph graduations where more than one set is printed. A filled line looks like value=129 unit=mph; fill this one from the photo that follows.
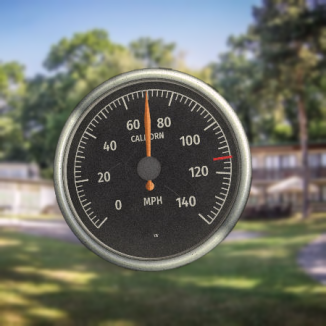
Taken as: value=70 unit=mph
